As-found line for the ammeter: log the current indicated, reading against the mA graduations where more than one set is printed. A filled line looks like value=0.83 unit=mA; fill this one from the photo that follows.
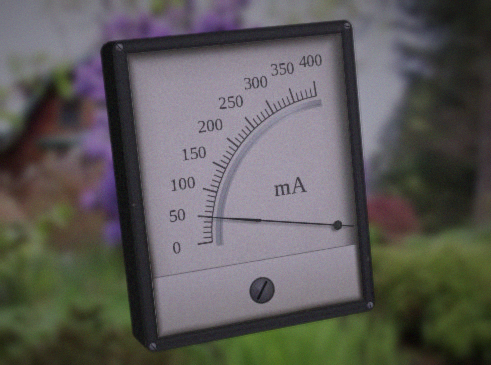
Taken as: value=50 unit=mA
